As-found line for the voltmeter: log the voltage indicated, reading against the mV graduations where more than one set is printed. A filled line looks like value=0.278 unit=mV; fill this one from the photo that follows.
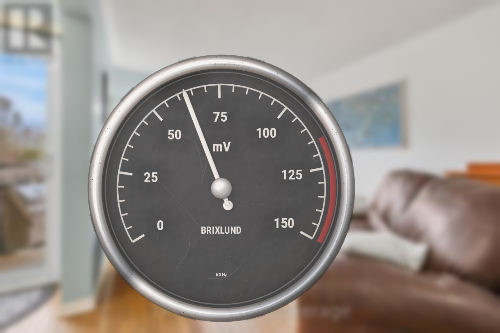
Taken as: value=62.5 unit=mV
